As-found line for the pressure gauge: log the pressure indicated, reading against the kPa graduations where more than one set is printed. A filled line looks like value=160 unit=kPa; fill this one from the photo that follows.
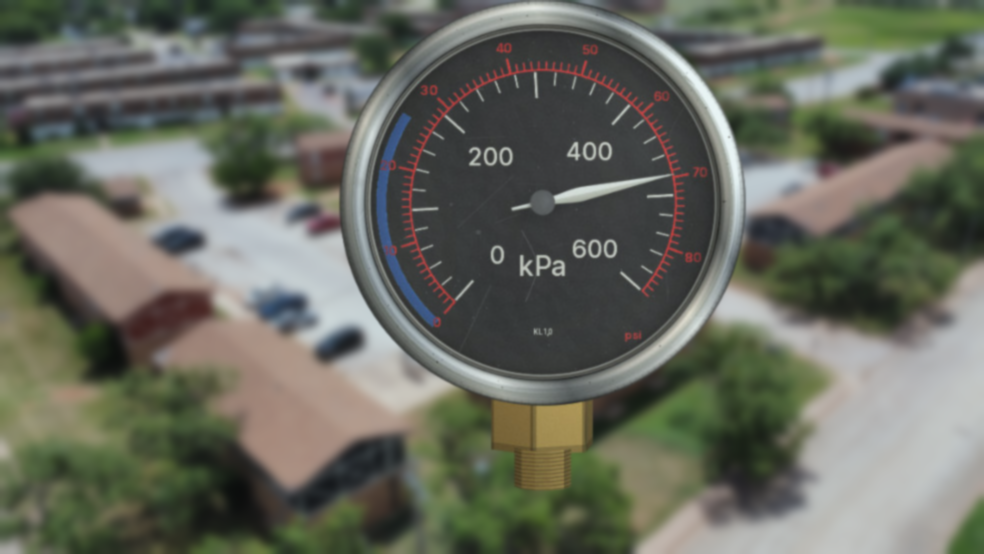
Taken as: value=480 unit=kPa
